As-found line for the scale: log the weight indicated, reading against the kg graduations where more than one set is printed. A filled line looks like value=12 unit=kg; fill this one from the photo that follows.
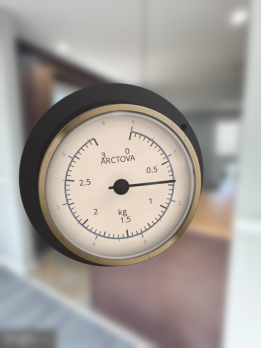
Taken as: value=0.7 unit=kg
